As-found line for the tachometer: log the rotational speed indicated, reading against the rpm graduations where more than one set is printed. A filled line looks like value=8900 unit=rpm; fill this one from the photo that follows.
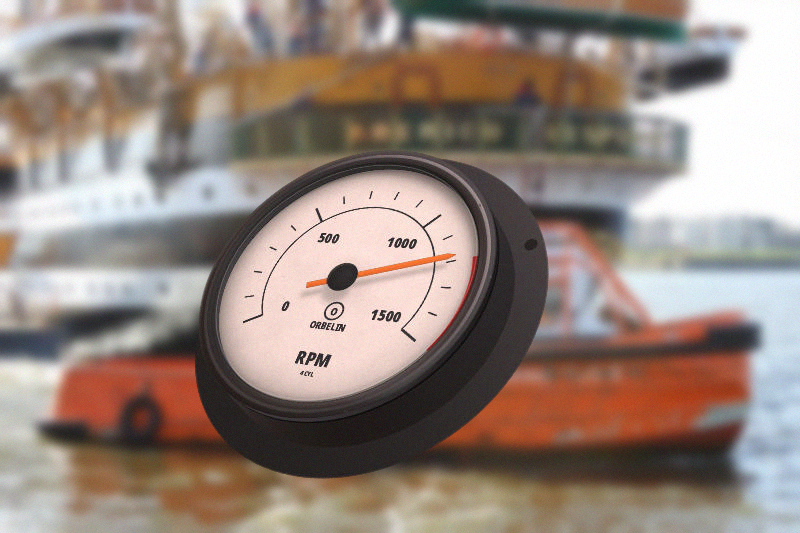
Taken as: value=1200 unit=rpm
